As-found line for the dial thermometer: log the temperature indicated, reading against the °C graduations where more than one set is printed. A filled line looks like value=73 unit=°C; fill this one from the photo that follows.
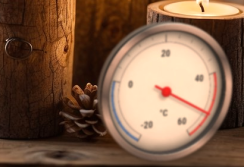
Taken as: value=52 unit=°C
